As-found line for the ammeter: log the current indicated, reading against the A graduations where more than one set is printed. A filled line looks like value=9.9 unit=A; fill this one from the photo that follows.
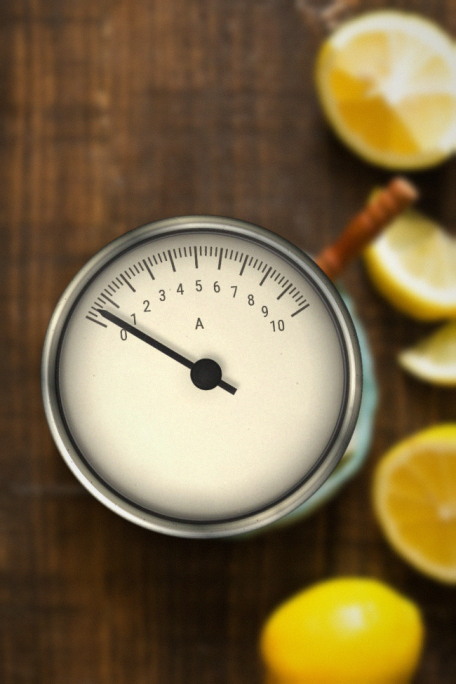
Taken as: value=0.4 unit=A
